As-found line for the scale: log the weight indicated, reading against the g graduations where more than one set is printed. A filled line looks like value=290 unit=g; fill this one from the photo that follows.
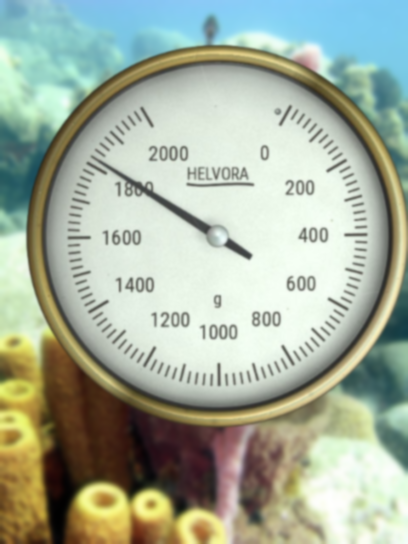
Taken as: value=1820 unit=g
